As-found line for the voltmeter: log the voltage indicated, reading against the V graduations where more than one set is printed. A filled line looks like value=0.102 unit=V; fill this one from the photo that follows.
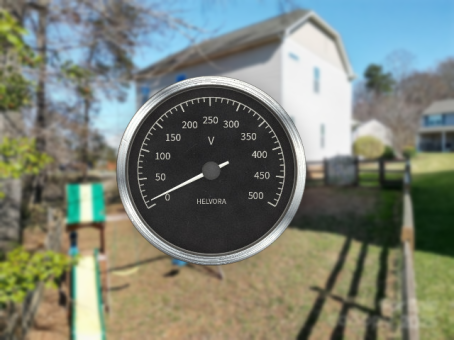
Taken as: value=10 unit=V
